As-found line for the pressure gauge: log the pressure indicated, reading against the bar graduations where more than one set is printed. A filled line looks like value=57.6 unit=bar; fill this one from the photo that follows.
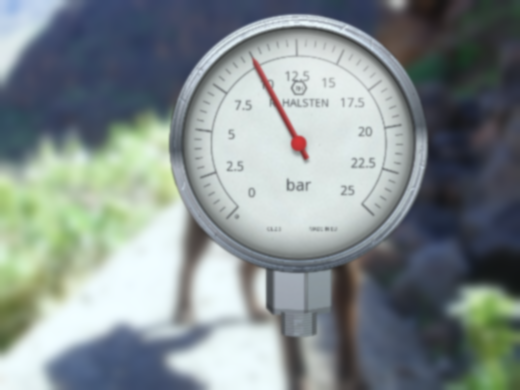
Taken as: value=10 unit=bar
